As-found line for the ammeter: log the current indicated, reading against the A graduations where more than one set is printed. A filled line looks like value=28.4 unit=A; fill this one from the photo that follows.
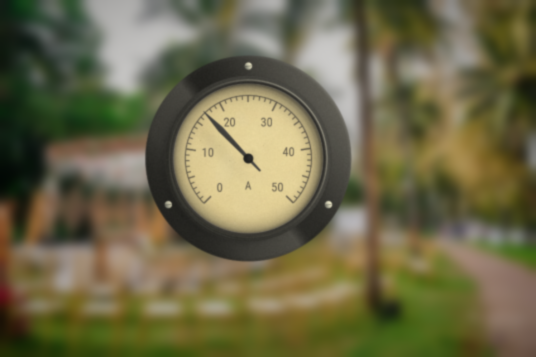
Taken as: value=17 unit=A
